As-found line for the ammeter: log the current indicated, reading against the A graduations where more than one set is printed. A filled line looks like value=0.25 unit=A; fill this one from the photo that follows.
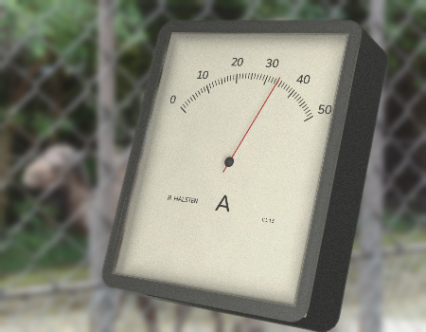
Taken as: value=35 unit=A
